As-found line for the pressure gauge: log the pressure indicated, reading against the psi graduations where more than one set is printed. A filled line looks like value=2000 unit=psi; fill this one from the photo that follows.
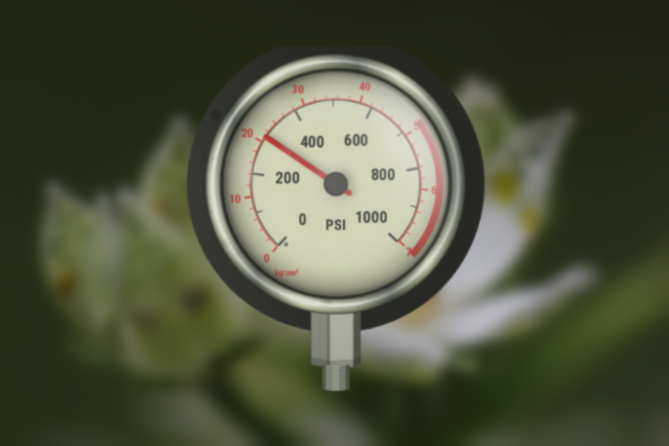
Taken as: value=300 unit=psi
